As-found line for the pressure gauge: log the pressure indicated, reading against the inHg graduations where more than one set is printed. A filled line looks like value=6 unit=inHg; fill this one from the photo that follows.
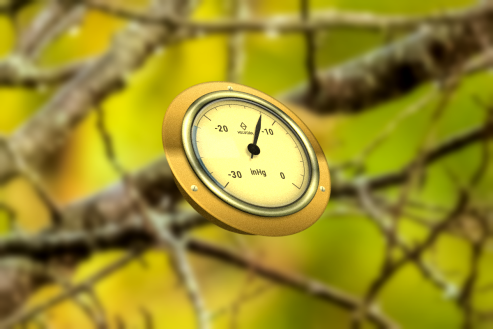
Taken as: value=-12 unit=inHg
